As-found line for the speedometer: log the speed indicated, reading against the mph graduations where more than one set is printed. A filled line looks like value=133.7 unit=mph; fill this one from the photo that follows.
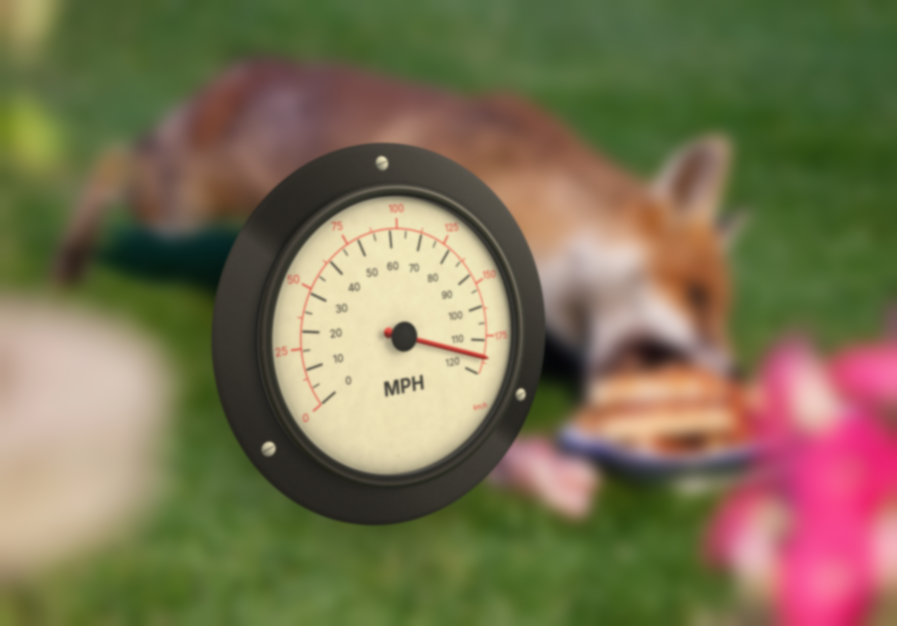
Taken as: value=115 unit=mph
